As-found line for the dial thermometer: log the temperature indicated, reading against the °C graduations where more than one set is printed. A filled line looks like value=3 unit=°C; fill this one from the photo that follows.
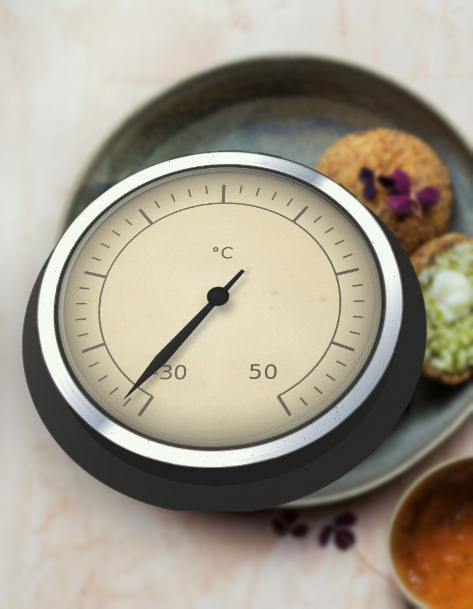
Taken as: value=-28 unit=°C
